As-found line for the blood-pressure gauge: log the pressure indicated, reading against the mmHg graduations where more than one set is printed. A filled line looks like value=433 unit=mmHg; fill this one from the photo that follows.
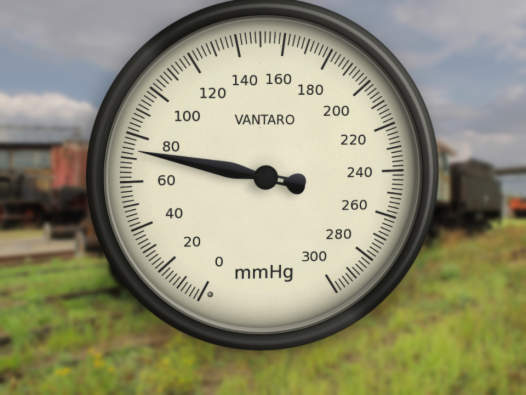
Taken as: value=74 unit=mmHg
